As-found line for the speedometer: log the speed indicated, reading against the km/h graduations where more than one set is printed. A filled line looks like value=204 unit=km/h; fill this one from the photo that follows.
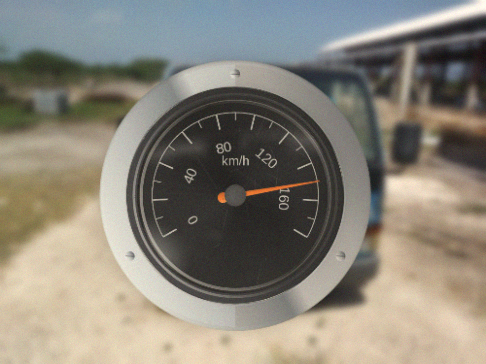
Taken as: value=150 unit=km/h
